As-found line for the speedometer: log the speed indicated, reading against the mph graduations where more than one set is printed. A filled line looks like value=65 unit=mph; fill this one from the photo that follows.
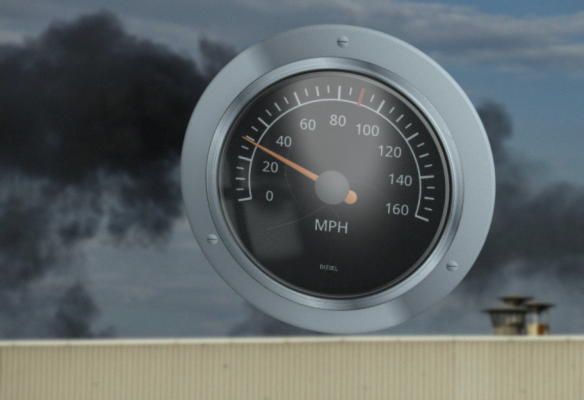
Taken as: value=30 unit=mph
